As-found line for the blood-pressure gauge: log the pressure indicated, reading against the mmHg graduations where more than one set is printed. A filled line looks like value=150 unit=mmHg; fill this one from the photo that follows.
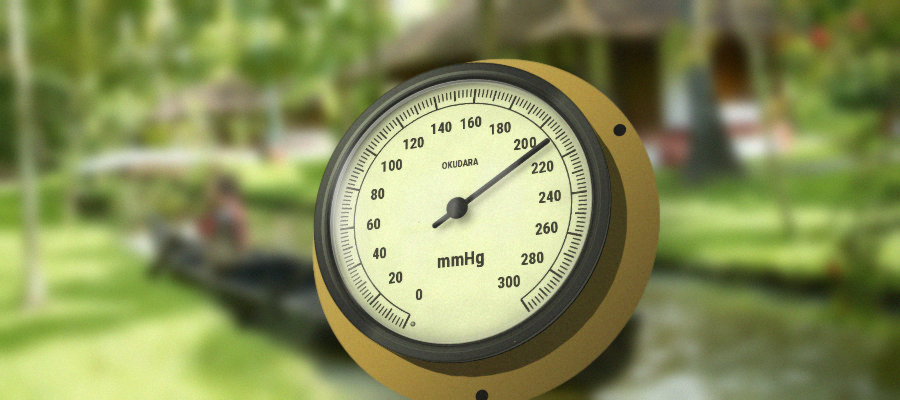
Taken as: value=210 unit=mmHg
